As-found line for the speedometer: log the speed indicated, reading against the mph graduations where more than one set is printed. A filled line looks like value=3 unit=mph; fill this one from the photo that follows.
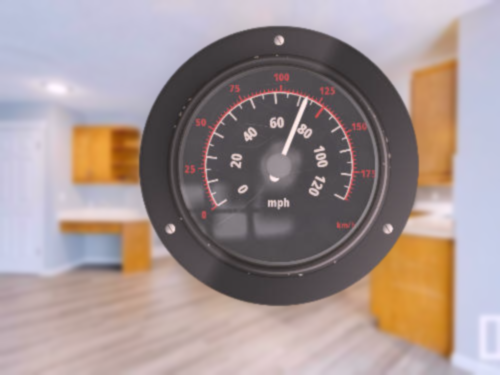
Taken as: value=72.5 unit=mph
